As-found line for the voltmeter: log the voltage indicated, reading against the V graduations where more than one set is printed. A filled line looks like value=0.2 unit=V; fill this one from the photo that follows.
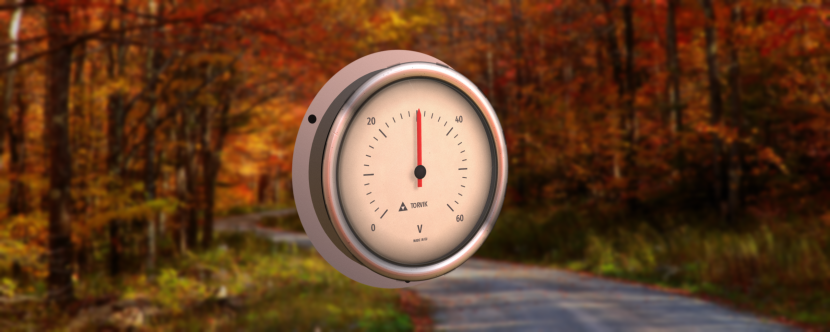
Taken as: value=30 unit=V
